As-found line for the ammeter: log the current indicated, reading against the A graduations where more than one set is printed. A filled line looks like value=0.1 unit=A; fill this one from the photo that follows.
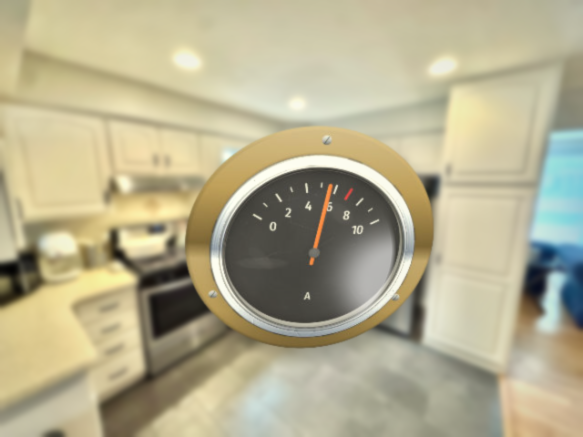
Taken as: value=5.5 unit=A
